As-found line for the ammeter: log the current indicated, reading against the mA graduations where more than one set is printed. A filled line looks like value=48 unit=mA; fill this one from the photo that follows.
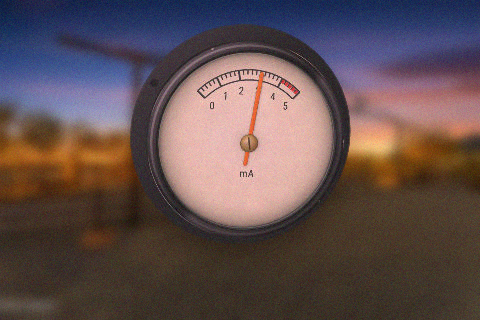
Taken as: value=3 unit=mA
